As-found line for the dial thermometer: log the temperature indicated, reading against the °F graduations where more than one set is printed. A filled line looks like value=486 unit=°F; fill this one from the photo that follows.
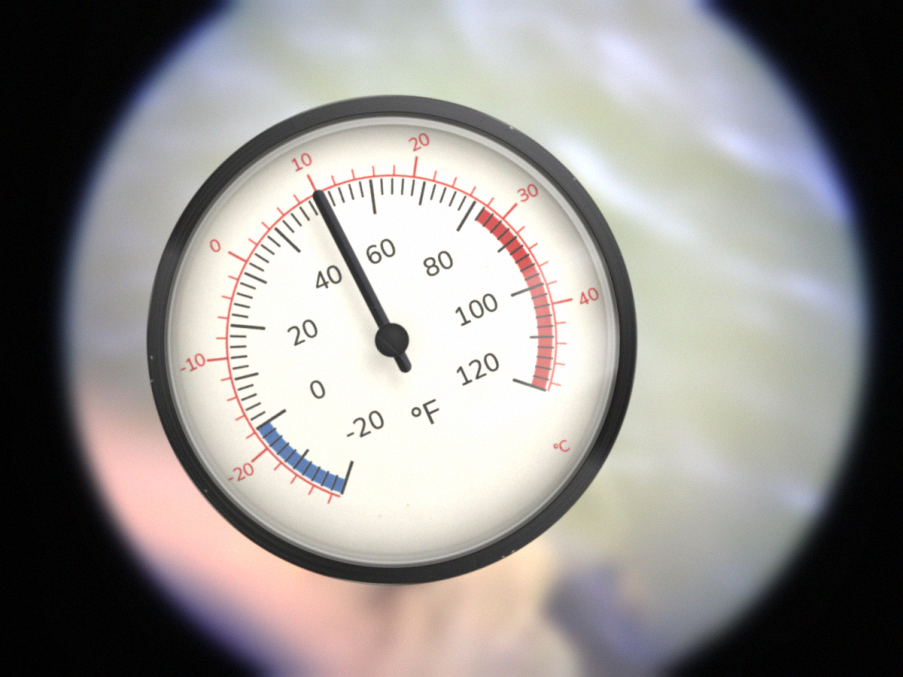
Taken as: value=50 unit=°F
